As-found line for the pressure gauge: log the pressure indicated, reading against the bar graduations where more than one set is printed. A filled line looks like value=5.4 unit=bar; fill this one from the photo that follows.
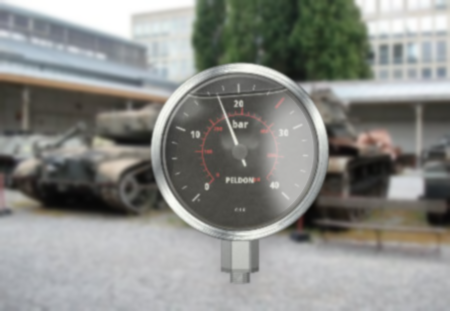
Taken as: value=17 unit=bar
